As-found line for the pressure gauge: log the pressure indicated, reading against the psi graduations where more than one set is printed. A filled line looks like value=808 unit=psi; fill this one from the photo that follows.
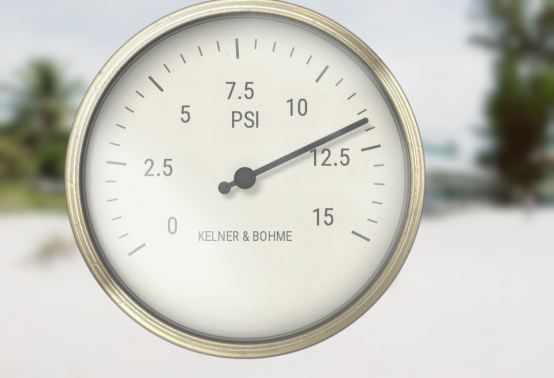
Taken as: value=11.75 unit=psi
